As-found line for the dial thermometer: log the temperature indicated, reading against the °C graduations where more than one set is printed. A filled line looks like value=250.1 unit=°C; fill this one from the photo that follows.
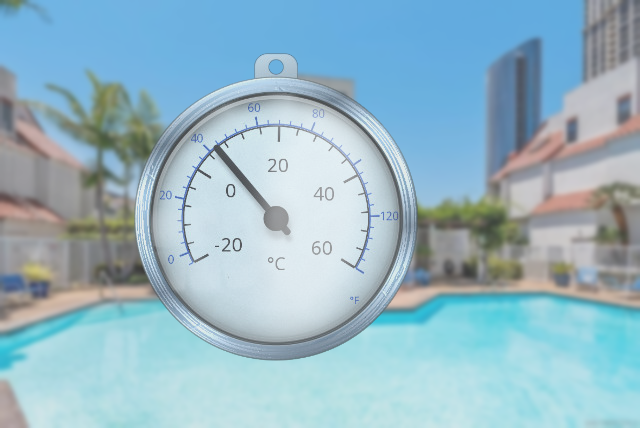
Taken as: value=6 unit=°C
